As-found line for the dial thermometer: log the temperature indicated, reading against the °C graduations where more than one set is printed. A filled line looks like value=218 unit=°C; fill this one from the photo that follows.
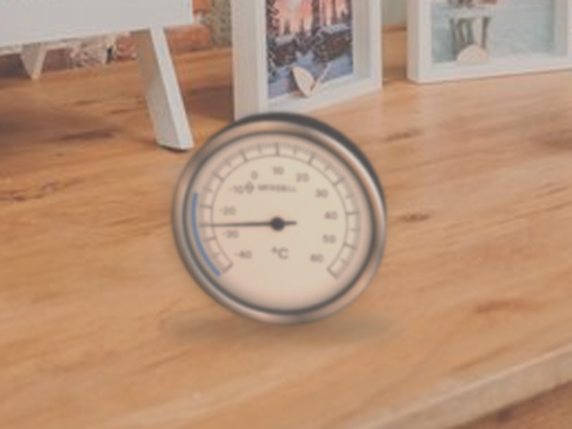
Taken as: value=-25 unit=°C
